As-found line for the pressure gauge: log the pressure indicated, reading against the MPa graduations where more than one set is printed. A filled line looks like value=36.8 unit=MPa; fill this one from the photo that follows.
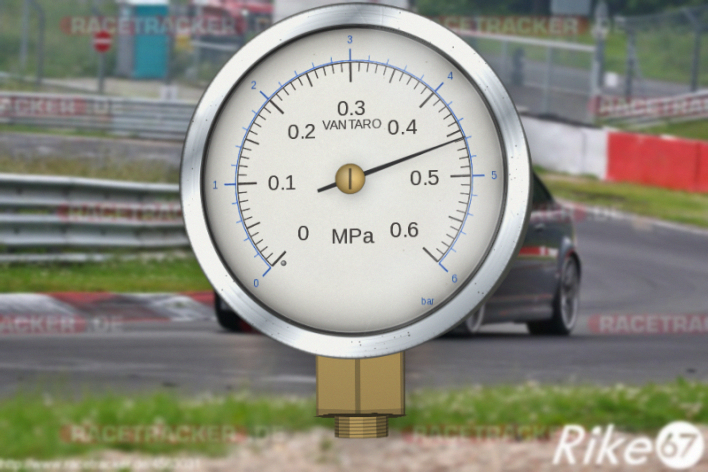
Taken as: value=0.46 unit=MPa
